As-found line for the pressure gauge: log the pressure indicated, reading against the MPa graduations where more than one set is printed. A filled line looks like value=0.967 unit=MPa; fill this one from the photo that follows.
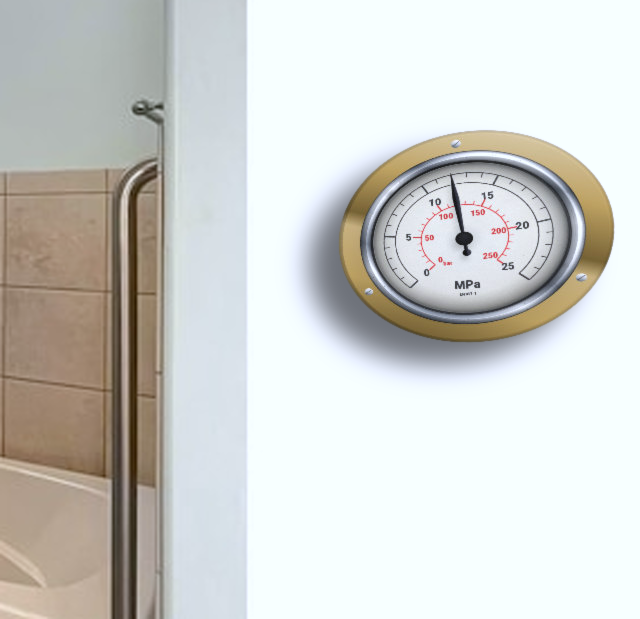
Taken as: value=12 unit=MPa
